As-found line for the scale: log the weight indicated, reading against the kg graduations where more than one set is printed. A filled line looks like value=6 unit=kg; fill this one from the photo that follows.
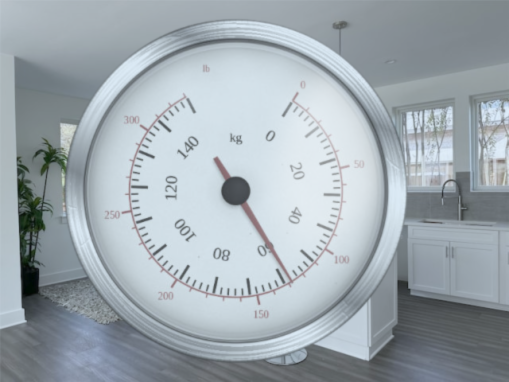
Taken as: value=58 unit=kg
